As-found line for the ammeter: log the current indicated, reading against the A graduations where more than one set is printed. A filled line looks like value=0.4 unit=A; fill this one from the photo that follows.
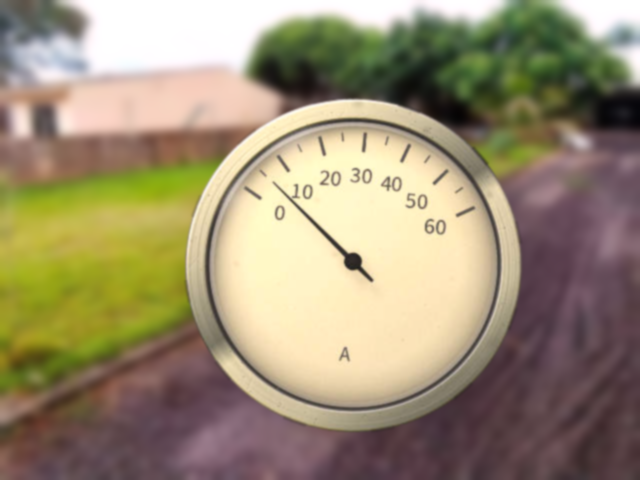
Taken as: value=5 unit=A
